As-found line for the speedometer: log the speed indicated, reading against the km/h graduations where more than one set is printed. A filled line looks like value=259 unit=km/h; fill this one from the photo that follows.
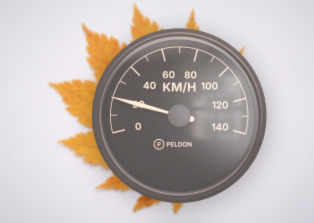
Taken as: value=20 unit=km/h
